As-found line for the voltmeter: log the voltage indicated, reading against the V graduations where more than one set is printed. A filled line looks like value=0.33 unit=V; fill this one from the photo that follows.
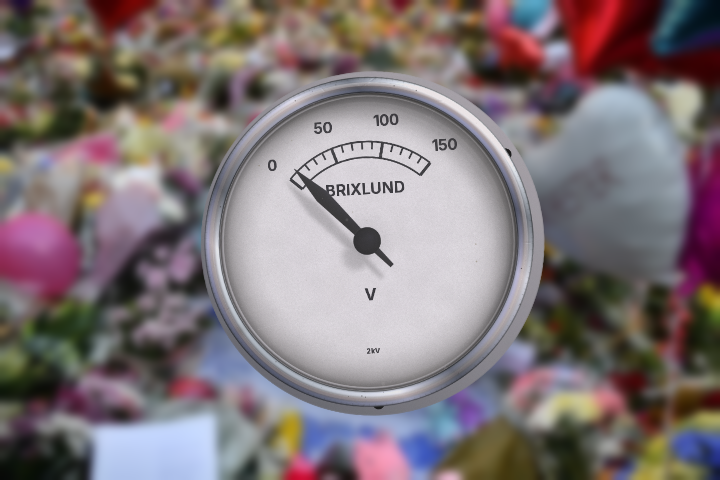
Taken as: value=10 unit=V
